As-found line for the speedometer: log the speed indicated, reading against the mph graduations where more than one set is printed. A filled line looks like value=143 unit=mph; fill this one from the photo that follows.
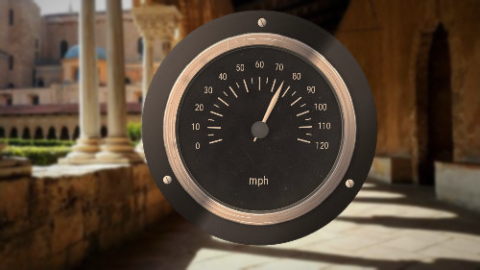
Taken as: value=75 unit=mph
